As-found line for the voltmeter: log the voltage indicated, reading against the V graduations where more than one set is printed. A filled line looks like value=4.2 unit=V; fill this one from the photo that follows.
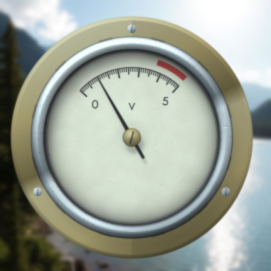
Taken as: value=1 unit=V
